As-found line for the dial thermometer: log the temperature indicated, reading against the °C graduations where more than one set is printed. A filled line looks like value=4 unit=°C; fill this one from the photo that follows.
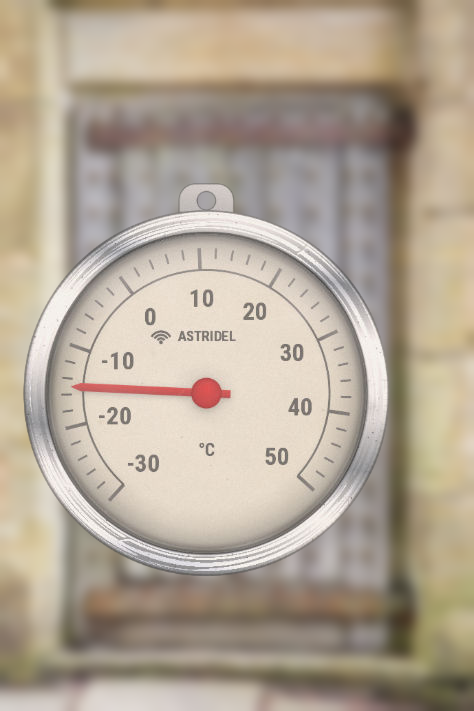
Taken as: value=-15 unit=°C
